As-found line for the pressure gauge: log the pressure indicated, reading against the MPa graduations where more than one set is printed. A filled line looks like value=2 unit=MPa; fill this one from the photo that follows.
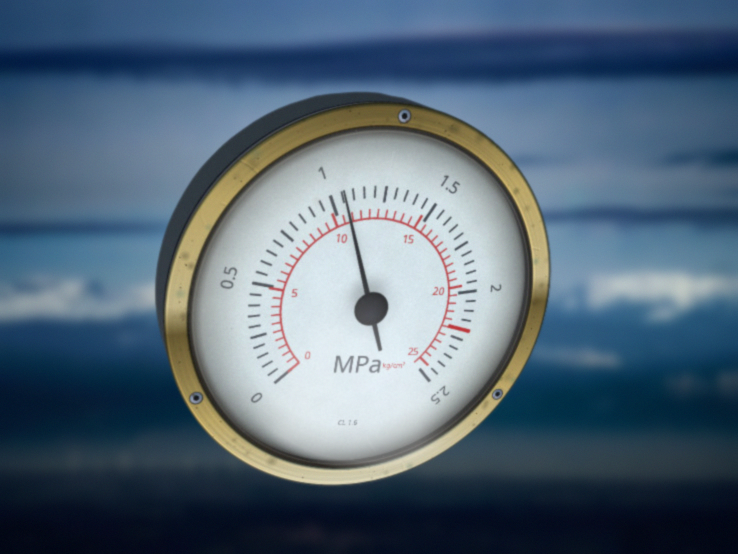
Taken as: value=1.05 unit=MPa
